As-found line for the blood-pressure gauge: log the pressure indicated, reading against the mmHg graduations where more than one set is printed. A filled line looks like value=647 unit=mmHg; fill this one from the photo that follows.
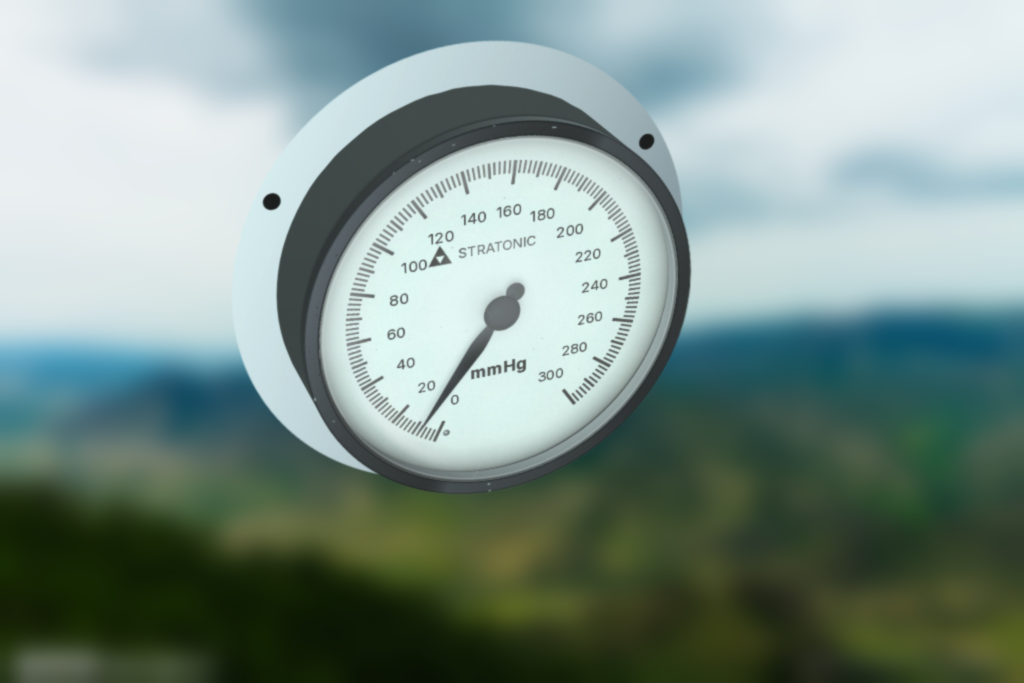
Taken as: value=10 unit=mmHg
